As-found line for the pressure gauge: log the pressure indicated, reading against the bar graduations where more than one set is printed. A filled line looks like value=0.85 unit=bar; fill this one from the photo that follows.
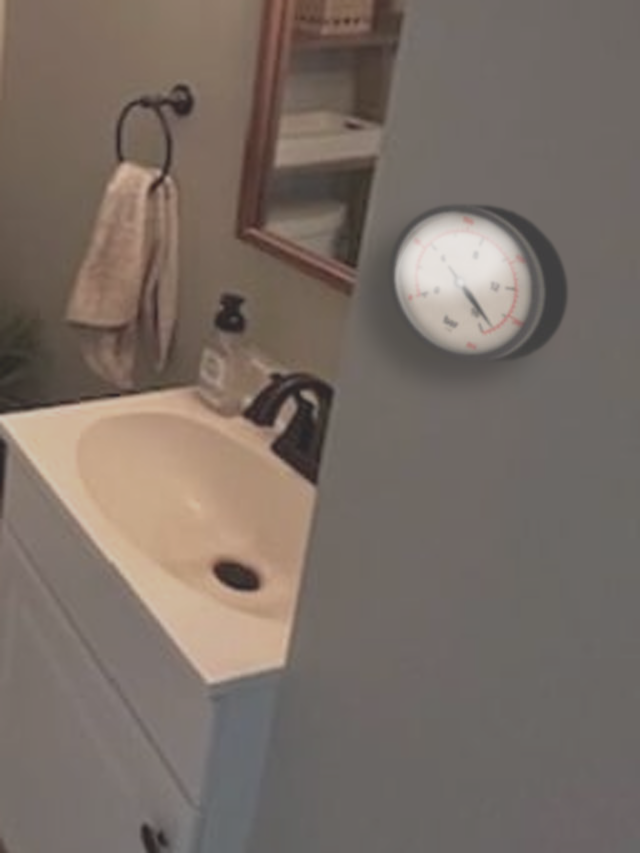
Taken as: value=15 unit=bar
